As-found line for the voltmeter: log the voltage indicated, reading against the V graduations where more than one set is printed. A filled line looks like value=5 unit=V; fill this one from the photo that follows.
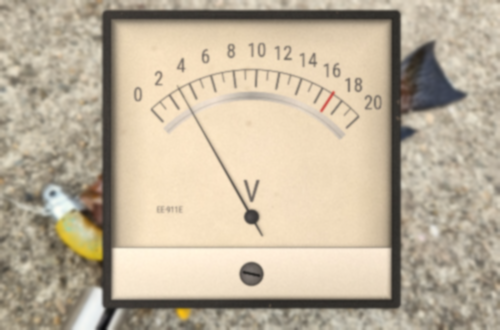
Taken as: value=3 unit=V
